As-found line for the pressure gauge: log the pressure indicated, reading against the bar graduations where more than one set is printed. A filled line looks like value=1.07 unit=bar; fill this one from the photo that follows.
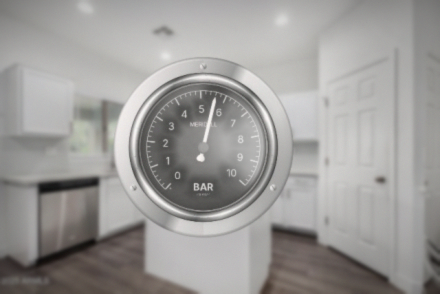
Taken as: value=5.6 unit=bar
